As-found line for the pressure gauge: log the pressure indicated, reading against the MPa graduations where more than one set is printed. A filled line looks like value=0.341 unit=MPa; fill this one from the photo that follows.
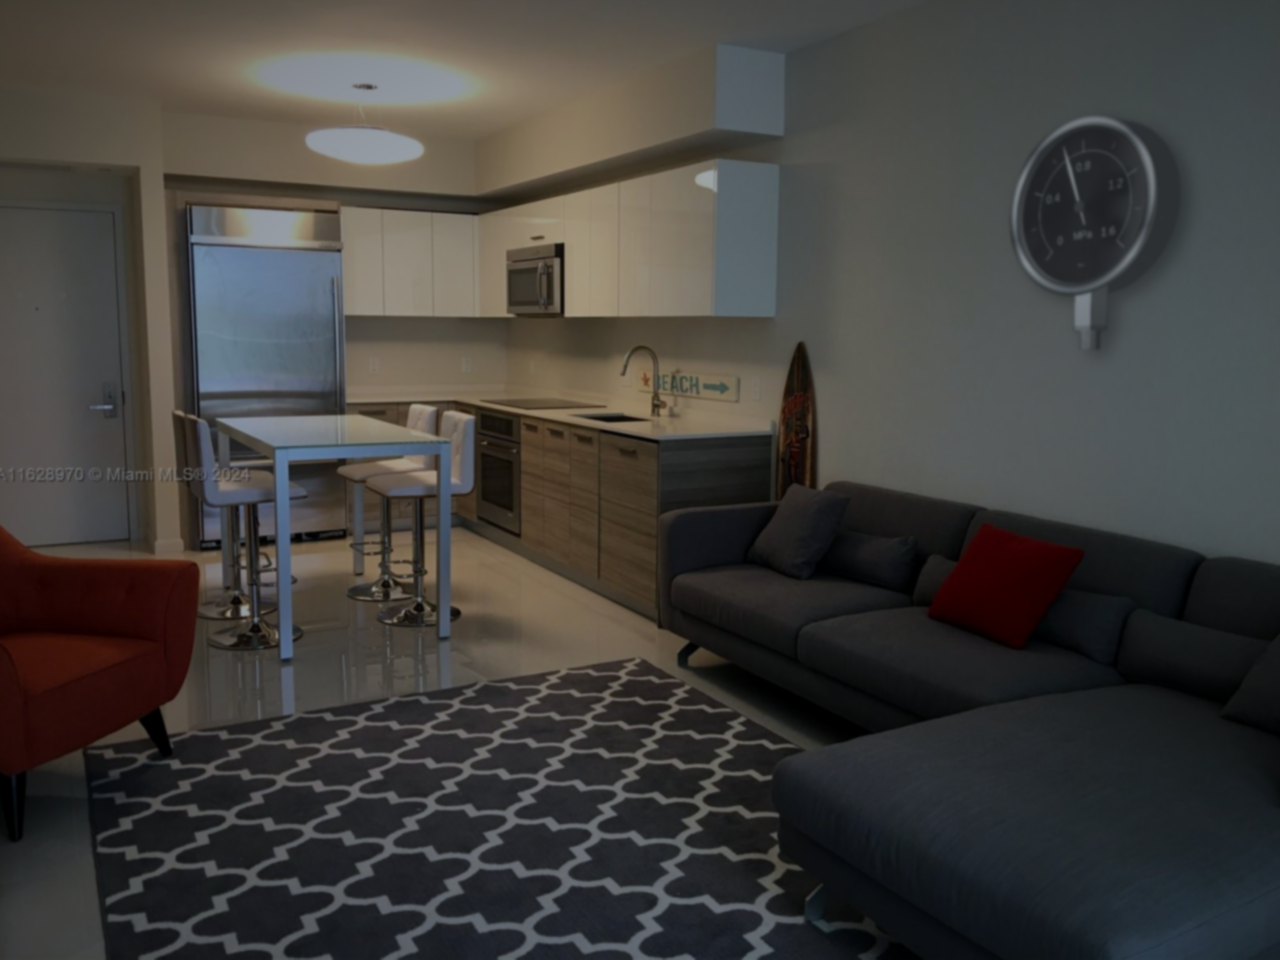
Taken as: value=0.7 unit=MPa
